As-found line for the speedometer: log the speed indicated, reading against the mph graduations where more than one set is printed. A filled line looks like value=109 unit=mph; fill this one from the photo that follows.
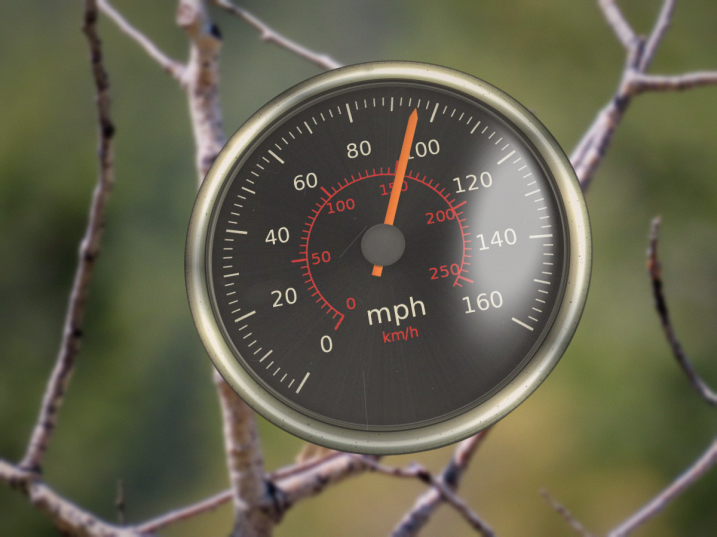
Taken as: value=96 unit=mph
